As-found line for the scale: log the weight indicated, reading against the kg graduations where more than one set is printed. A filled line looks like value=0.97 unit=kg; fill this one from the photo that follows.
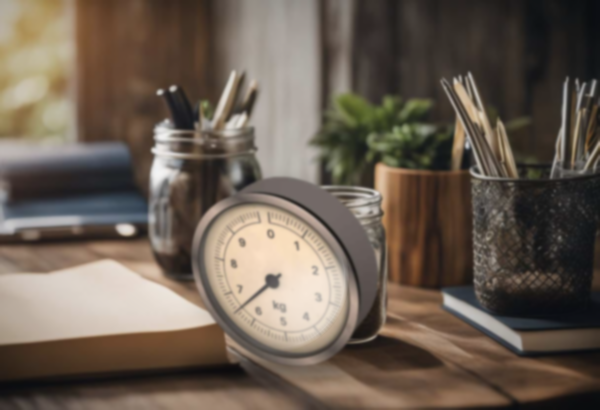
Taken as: value=6.5 unit=kg
